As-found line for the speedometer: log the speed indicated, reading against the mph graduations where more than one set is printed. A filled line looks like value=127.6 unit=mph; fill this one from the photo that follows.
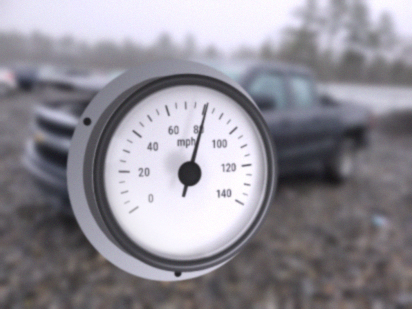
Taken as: value=80 unit=mph
